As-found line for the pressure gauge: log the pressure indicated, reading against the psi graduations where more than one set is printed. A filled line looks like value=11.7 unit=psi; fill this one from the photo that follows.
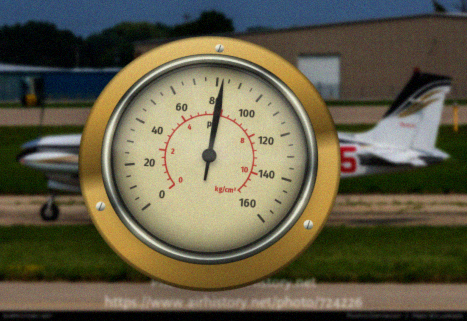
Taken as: value=82.5 unit=psi
